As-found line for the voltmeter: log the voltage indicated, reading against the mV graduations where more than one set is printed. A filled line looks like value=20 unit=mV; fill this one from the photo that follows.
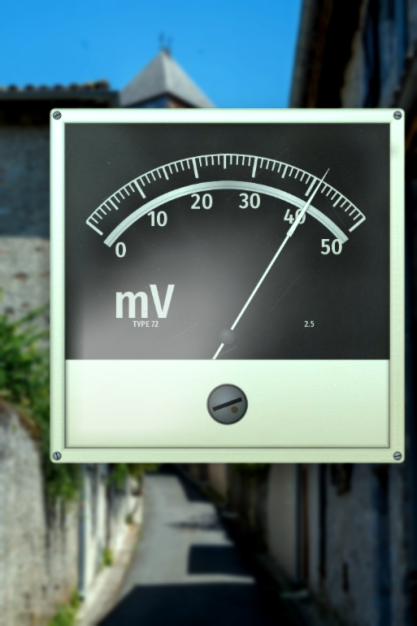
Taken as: value=41 unit=mV
